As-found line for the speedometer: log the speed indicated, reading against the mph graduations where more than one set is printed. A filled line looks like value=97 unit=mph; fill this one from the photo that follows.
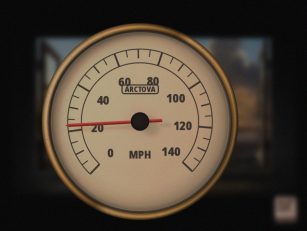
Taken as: value=22.5 unit=mph
